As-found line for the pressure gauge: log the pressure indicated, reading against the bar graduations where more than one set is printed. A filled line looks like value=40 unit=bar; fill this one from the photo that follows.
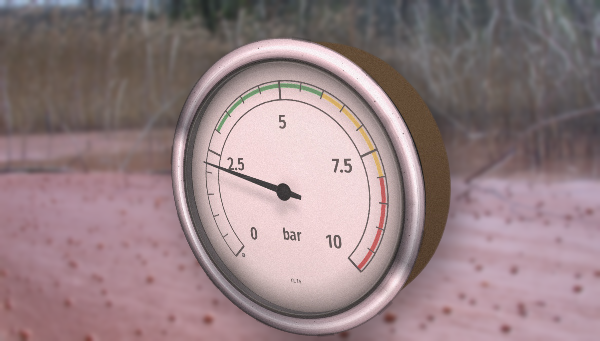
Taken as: value=2.25 unit=bar
